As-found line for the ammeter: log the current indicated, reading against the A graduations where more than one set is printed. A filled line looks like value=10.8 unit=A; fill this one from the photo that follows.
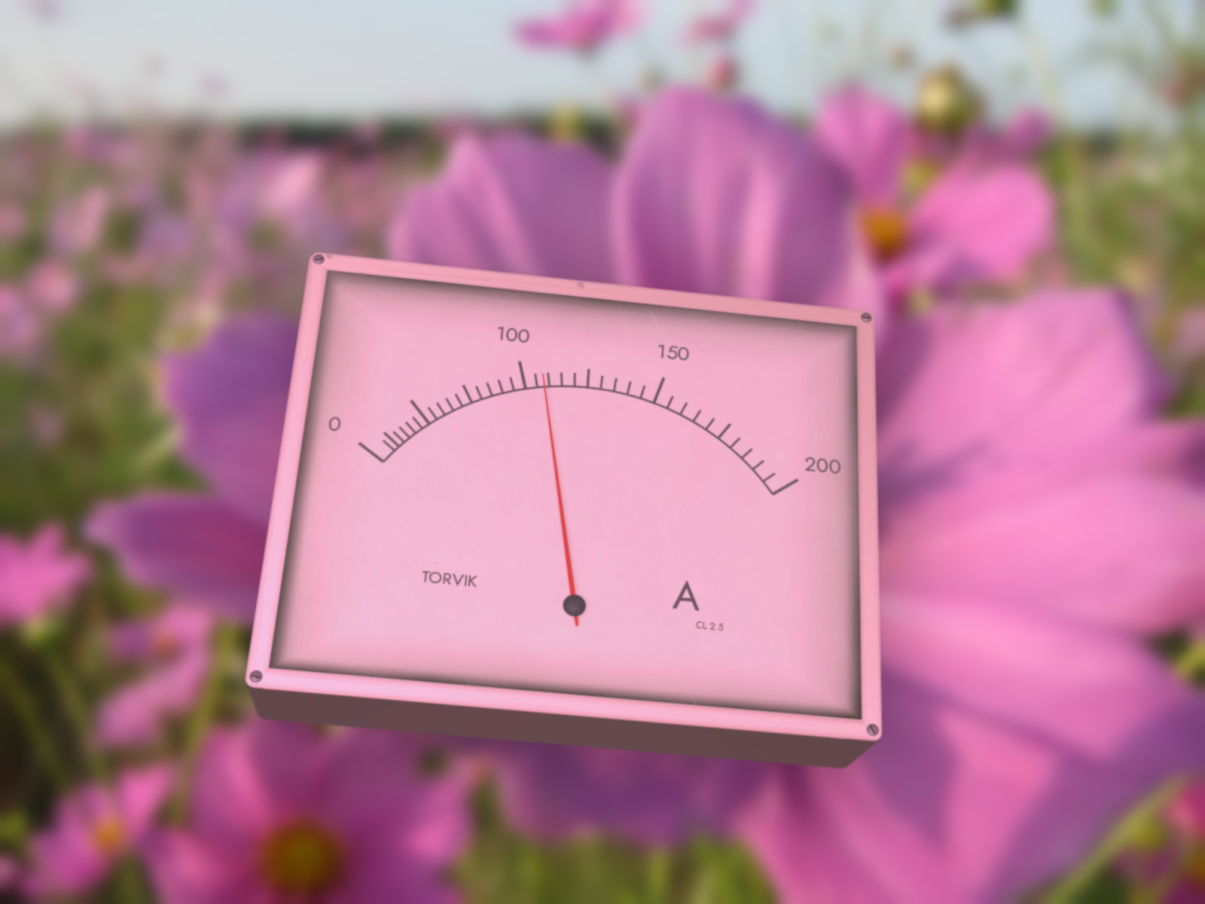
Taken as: value=107.5 unit=A
